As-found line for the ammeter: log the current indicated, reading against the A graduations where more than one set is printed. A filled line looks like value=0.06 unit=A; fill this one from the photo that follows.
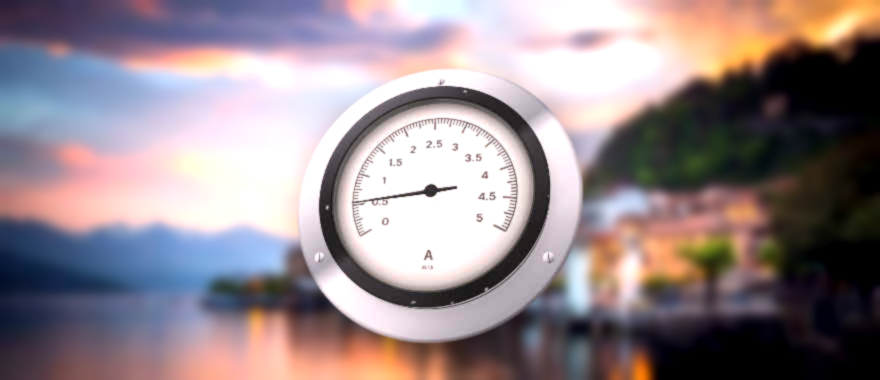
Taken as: value=0.5 unit=A
